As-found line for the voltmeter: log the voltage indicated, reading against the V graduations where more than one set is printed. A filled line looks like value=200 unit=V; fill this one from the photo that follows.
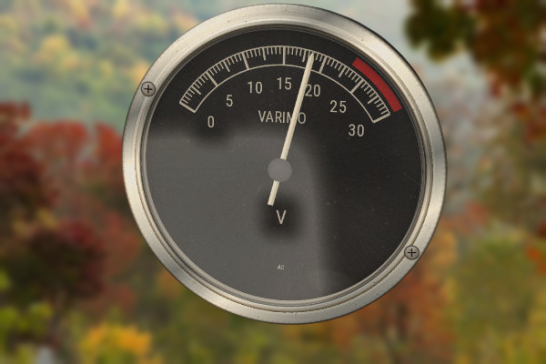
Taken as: value=18.5 unit=V
